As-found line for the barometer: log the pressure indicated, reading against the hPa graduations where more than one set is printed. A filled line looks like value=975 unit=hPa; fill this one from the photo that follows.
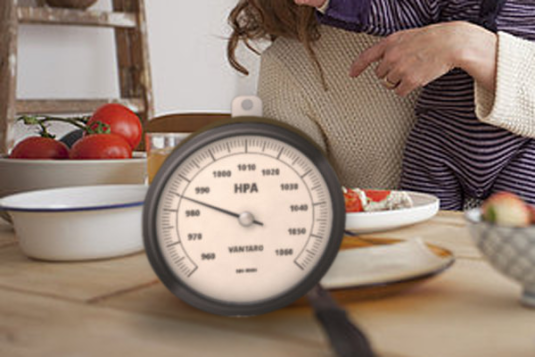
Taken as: value=985 unit=hPa
